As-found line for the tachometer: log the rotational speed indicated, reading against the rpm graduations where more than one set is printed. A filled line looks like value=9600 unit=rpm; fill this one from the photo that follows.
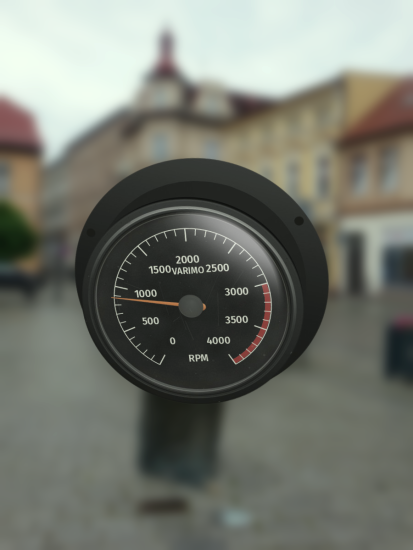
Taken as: value=900 unit=rpm
